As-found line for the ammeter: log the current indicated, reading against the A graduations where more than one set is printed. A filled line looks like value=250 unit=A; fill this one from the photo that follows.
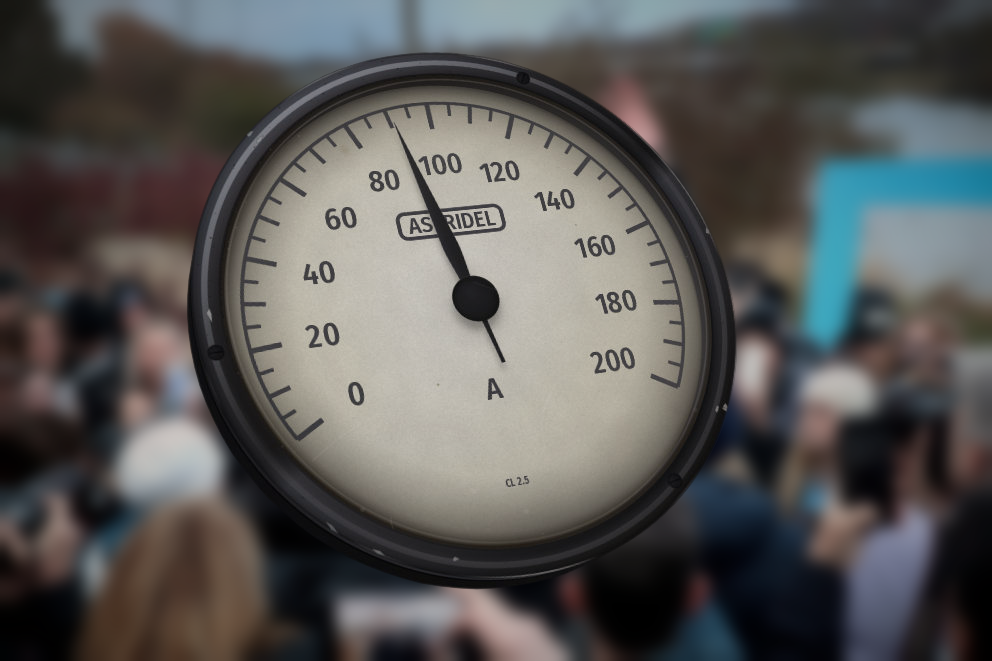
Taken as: value=90 unit=A
